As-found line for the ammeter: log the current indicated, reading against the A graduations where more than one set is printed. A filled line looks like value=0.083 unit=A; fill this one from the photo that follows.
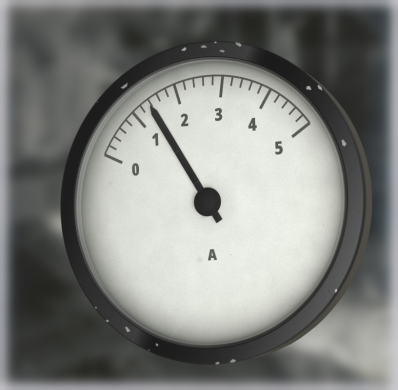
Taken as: value=1.4 unit=A
